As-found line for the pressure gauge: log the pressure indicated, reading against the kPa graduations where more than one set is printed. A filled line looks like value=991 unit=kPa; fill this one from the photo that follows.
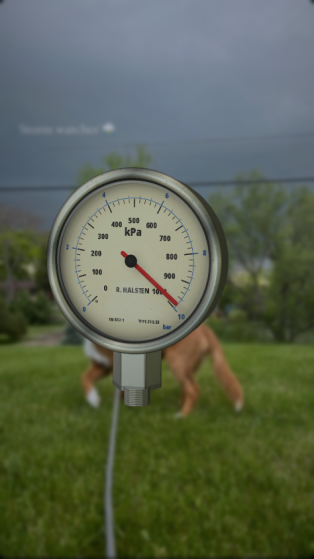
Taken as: value=980 unit=kPa
